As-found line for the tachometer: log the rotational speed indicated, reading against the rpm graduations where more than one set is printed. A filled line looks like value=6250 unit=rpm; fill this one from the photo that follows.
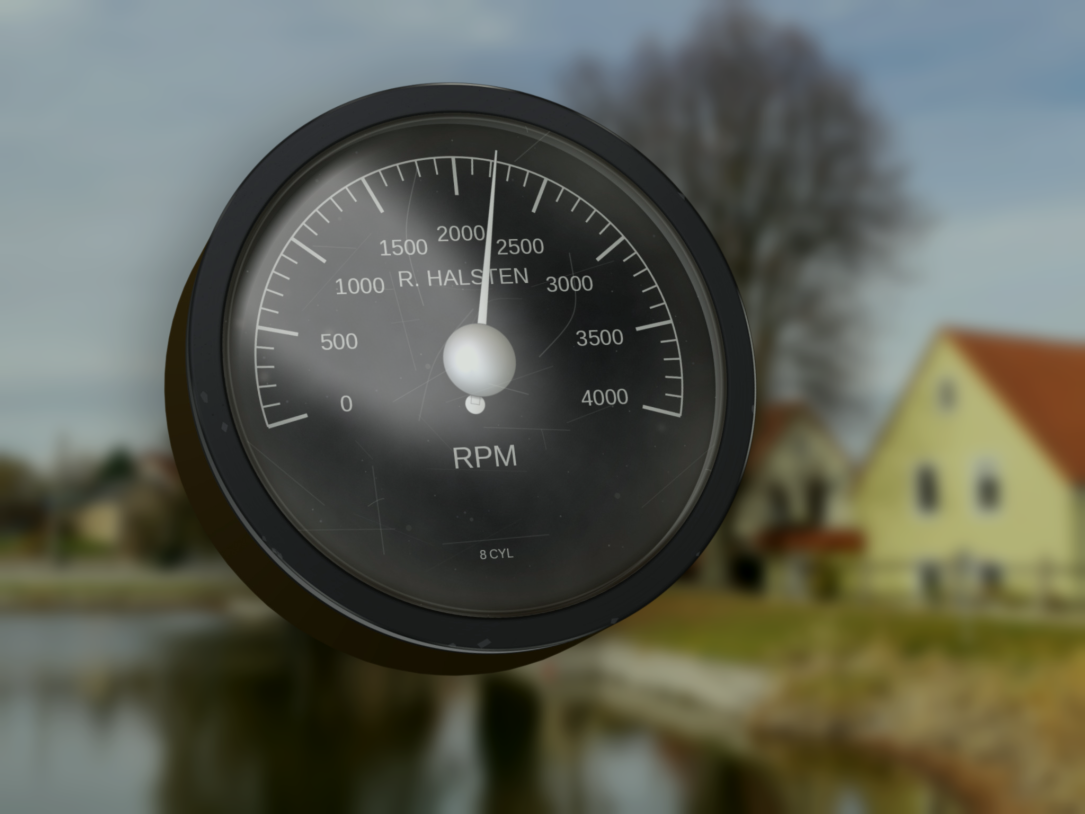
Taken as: value=2200 unit=rpm
